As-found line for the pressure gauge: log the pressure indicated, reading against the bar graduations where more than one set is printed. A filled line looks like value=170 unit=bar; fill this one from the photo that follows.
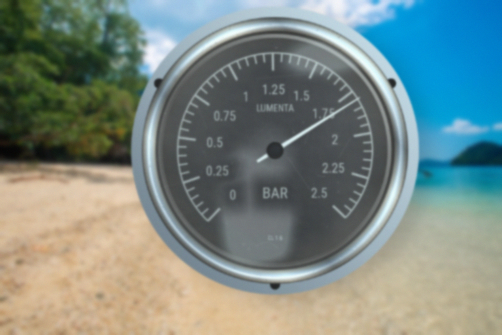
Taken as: value=1.8 unit=bar
